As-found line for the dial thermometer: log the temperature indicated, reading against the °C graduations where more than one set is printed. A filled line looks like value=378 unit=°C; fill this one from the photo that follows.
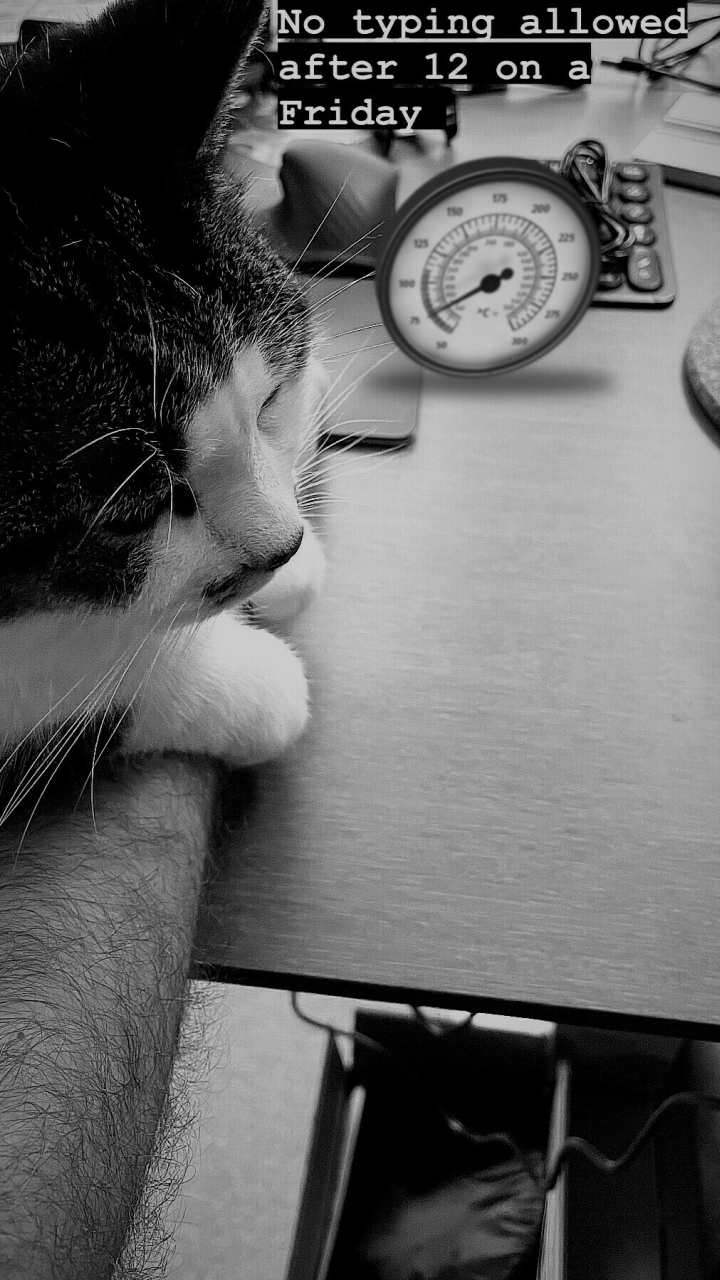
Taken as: value=75 unit=°C
